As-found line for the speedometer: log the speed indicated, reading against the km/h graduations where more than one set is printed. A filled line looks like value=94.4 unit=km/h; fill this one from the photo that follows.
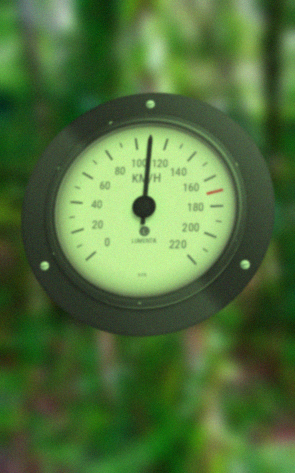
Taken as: value=110 unit=km/h
